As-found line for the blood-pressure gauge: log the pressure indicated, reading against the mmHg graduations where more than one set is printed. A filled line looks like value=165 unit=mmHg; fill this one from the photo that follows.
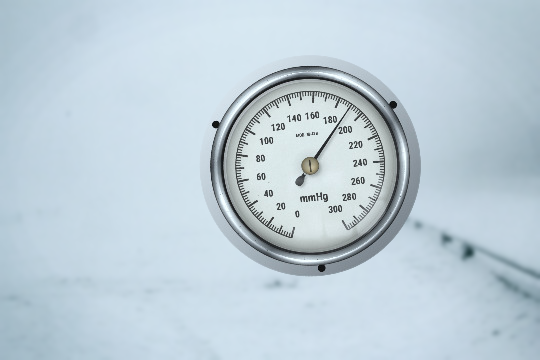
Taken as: value=190 unit=mmHg
